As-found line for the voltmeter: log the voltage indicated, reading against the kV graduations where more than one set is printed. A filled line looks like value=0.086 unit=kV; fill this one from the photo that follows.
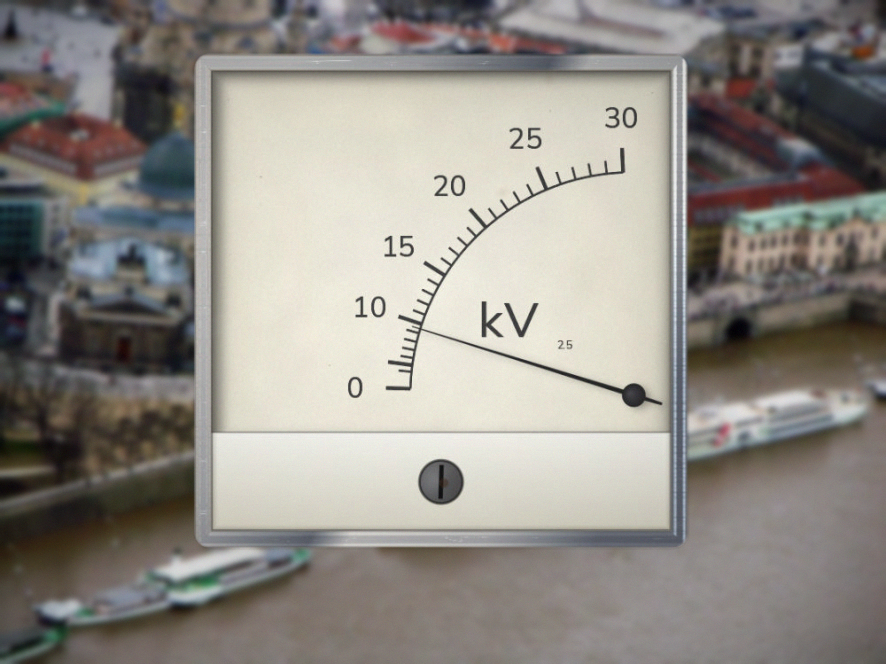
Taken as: value=9.5 unit=kV
